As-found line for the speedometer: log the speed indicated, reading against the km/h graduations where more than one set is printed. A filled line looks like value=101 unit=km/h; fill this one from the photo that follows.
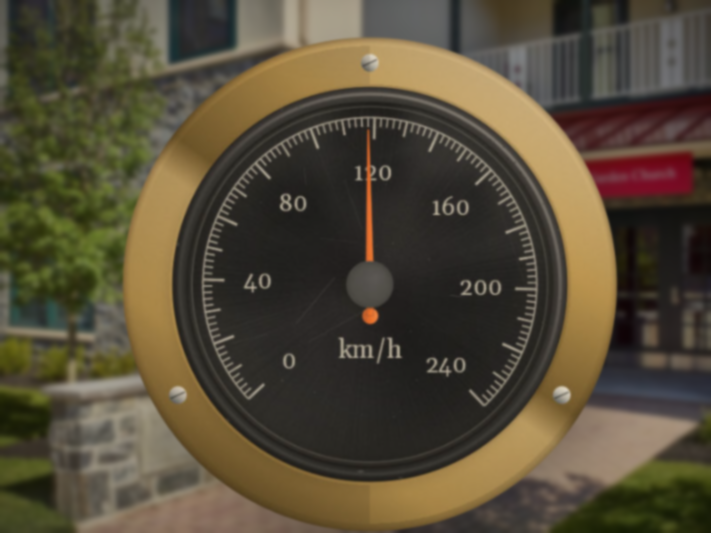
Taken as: value=118 unit=km/h
